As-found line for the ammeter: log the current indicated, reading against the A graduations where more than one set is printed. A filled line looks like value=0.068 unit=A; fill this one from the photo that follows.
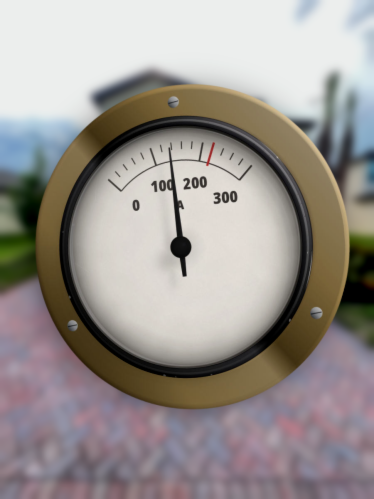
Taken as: value=140 unit=A
